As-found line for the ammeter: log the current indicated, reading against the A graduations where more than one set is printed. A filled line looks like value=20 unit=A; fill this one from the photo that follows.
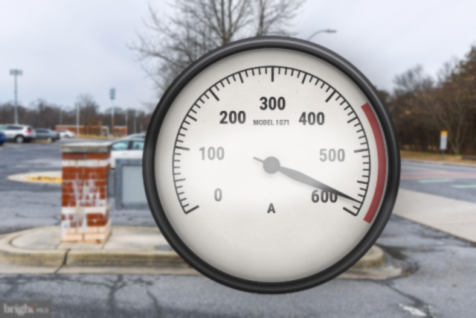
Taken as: value=580 unit=A
